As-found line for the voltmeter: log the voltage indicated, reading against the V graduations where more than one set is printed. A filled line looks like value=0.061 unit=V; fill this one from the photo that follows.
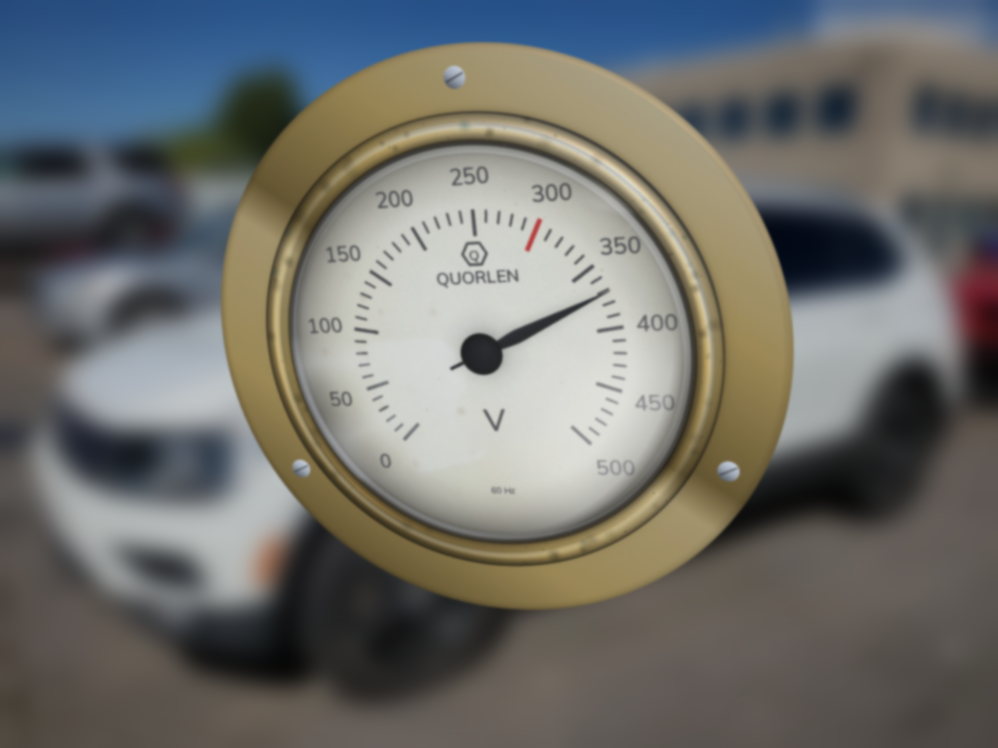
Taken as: value=370 unit=V
